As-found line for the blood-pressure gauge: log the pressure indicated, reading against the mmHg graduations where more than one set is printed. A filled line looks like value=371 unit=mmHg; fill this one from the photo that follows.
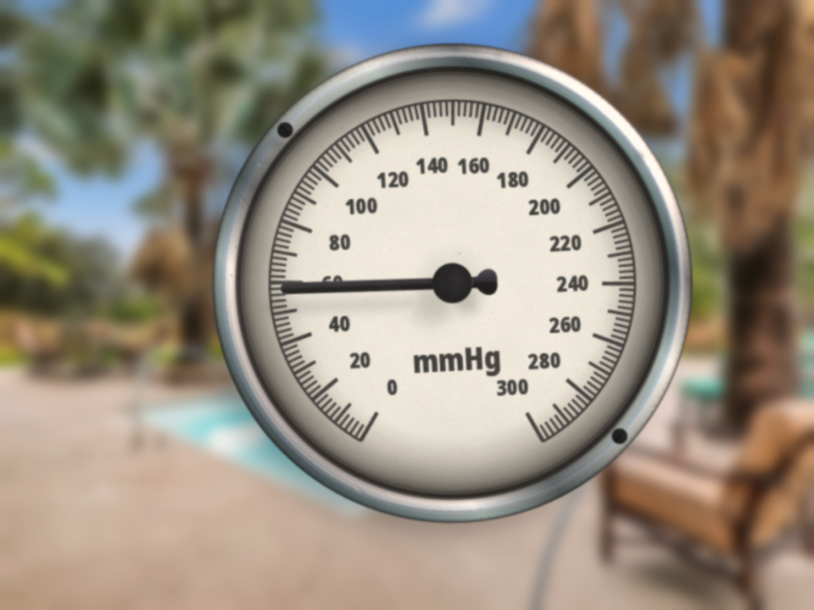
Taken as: value=58 unit=mmHg
